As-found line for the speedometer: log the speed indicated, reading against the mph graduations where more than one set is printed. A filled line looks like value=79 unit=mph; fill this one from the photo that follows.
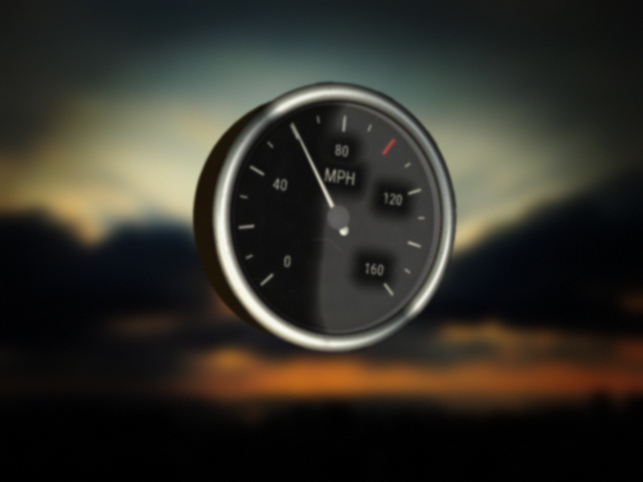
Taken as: value=60 unit=mph
